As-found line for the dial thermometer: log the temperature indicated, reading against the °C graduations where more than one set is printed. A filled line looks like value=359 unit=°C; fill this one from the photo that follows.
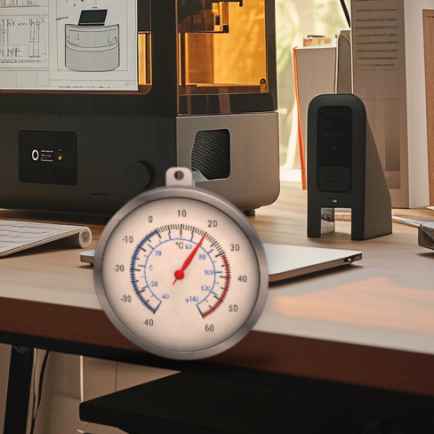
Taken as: value=20 unit=°C
